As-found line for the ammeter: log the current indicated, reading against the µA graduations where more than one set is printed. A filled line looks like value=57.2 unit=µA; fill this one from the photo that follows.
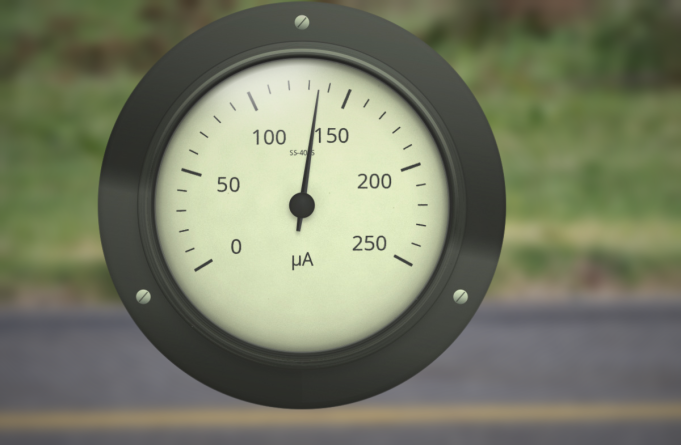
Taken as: value=135 unit=µA
